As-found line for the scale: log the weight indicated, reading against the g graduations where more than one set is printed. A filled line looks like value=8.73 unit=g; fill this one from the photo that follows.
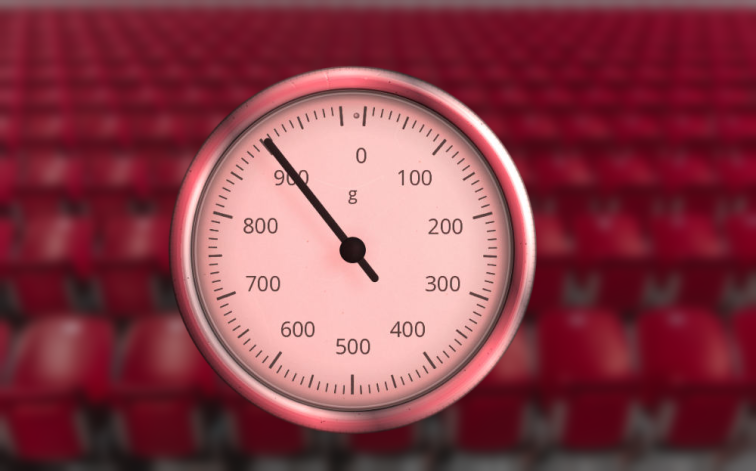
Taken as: value=905 unit=g
